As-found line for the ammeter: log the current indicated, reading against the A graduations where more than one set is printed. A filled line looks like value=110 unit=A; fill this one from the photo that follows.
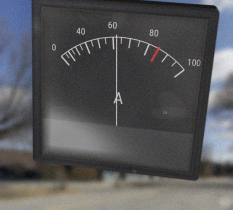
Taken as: value=62.5 unit=A
